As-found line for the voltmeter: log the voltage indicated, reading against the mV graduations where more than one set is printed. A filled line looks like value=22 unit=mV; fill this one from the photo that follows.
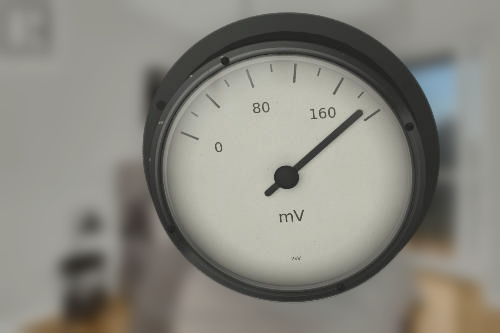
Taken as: value=190 unit=mV
